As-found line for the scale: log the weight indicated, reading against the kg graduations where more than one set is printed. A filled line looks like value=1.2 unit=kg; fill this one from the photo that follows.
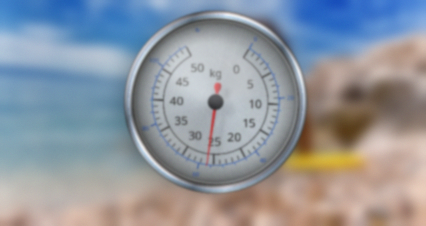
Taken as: value=26 unit=kg
